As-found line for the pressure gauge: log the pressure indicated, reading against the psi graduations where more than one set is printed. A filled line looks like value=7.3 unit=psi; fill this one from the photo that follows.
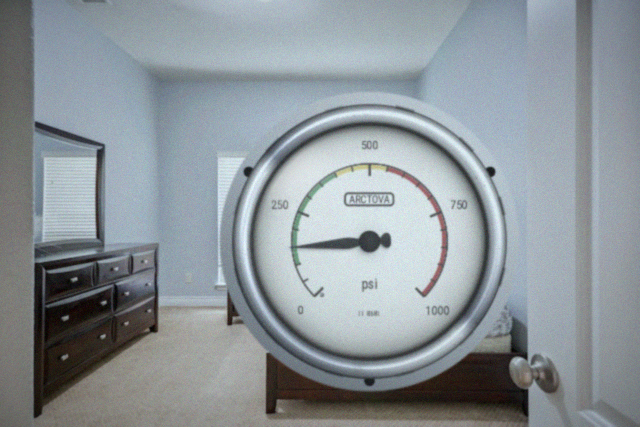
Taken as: value=150 unit=psi
